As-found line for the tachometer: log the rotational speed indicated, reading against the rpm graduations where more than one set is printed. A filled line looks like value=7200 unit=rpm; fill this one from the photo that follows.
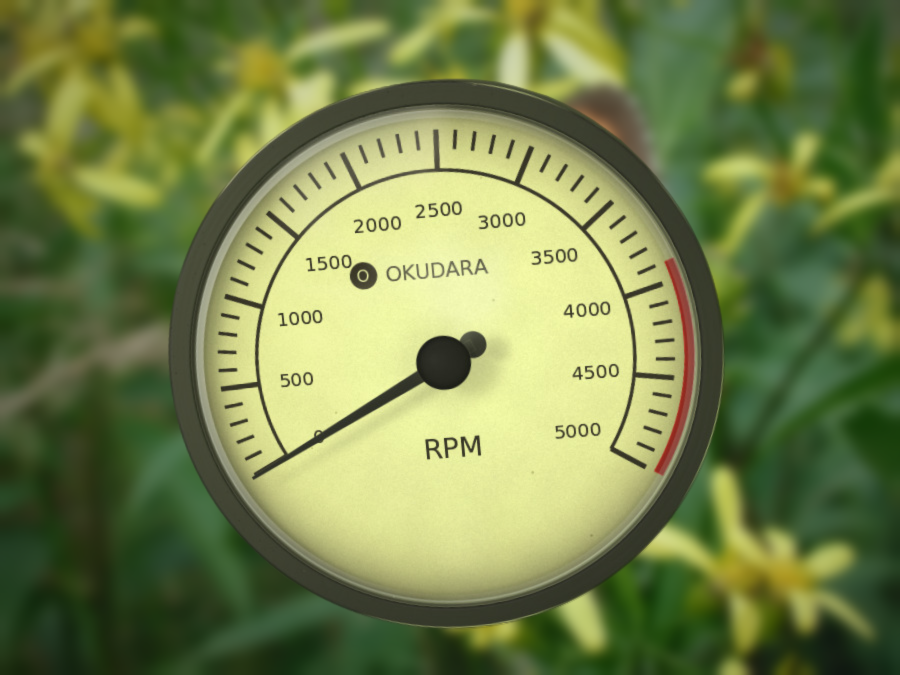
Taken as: value=0 unit=rpm
